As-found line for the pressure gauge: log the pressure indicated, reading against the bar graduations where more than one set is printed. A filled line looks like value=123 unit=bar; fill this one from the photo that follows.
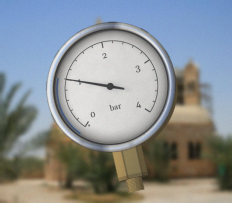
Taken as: value=1 unit=bar
